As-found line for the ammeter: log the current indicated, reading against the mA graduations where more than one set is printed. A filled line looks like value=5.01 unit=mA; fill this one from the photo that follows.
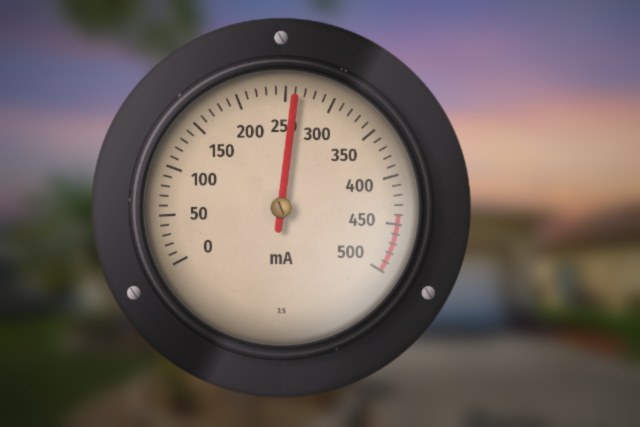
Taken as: value=260 unit=mA
